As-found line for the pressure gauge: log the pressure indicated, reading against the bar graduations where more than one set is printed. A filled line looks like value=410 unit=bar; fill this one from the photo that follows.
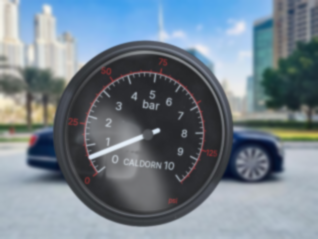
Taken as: value=0.6 unit=bar
